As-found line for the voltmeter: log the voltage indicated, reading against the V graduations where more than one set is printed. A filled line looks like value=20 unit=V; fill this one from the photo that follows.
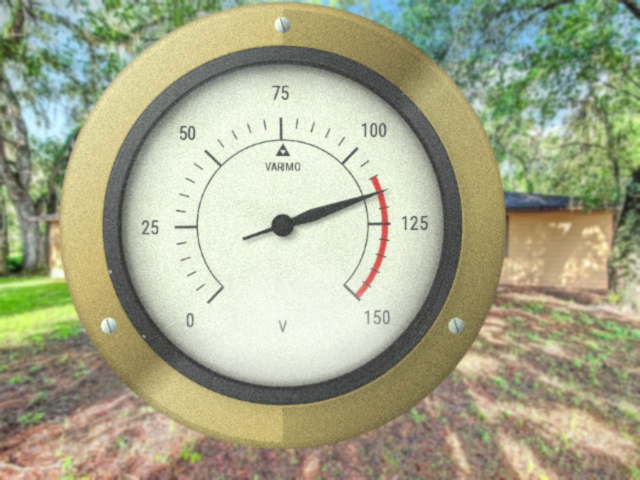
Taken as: value=115 unit=V
